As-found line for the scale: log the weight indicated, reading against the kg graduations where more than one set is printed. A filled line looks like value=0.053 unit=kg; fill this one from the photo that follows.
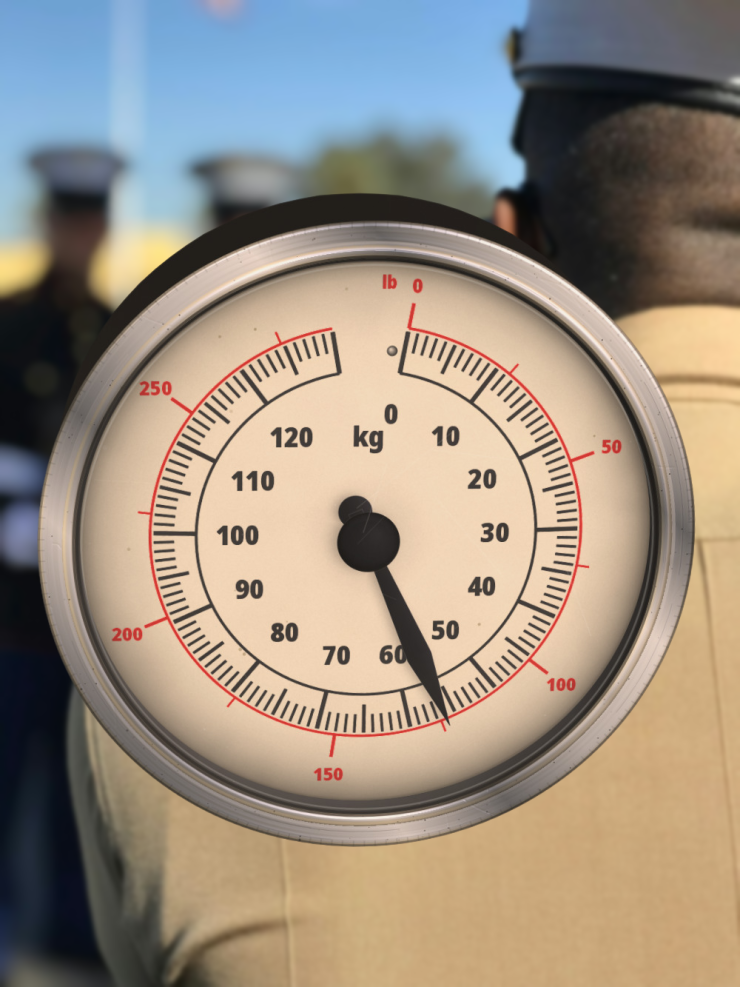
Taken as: value=56 unit=kg
